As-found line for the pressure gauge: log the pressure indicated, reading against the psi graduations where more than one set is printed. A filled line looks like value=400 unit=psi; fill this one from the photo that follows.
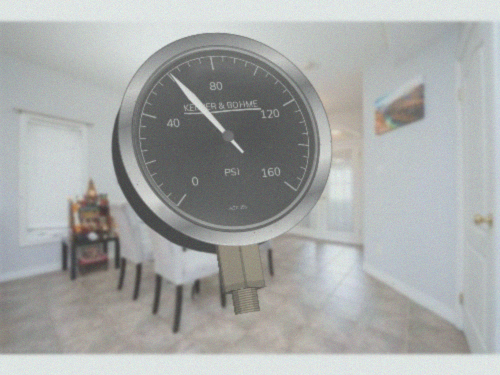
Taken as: value=60 unit=psi
